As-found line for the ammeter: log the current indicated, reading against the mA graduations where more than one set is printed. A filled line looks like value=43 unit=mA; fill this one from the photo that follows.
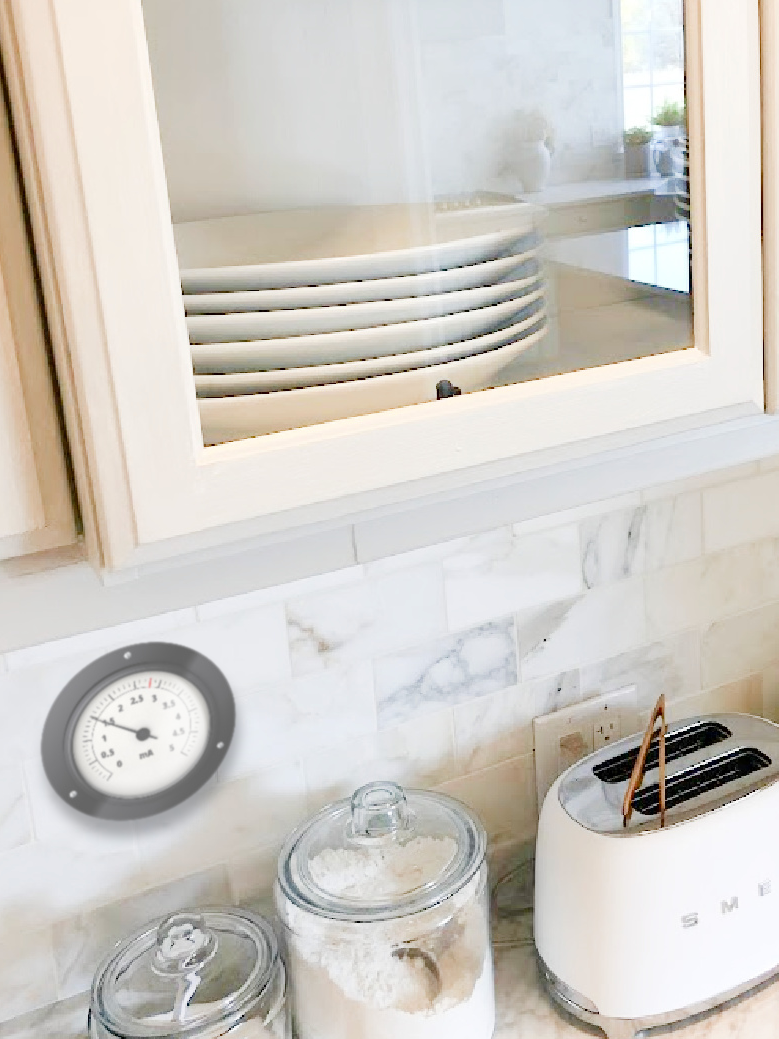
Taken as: value=1.5 unit=mA
